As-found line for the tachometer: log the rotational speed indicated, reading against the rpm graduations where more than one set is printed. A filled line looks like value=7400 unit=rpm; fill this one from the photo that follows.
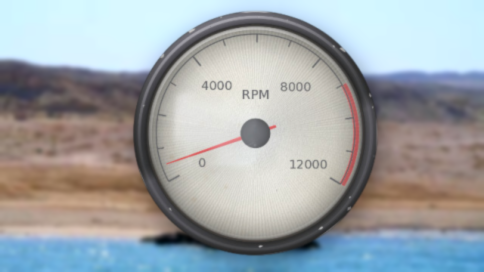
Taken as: value=500 unit=rpm
